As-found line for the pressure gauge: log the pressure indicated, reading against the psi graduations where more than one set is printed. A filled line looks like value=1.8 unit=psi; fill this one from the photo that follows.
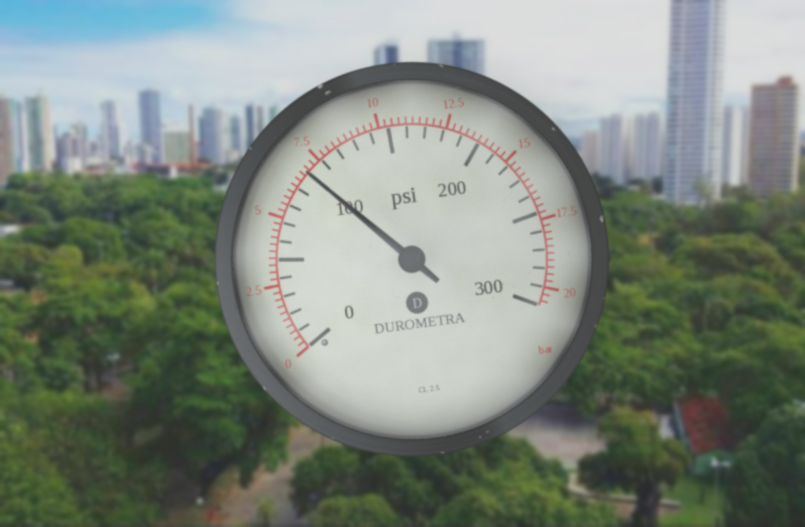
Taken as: value=100 unit=psi
